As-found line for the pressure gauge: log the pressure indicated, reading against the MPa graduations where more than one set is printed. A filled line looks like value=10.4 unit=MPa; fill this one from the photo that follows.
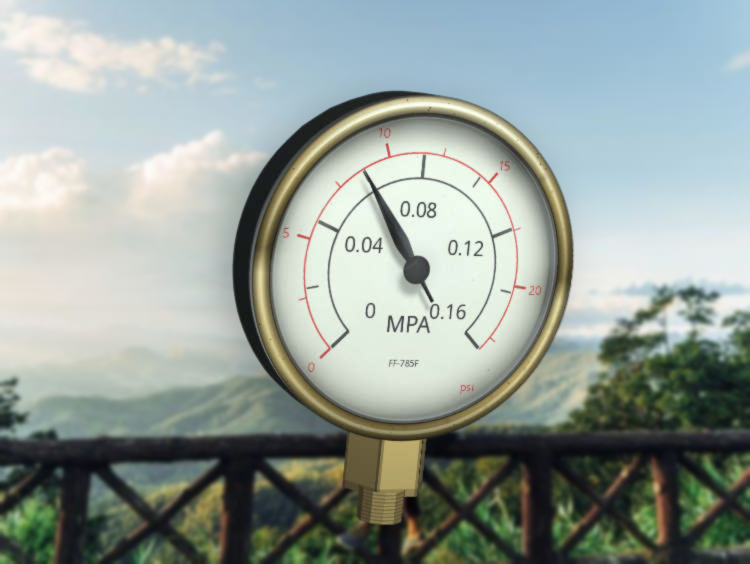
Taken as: value=0.06 unit=MPa
